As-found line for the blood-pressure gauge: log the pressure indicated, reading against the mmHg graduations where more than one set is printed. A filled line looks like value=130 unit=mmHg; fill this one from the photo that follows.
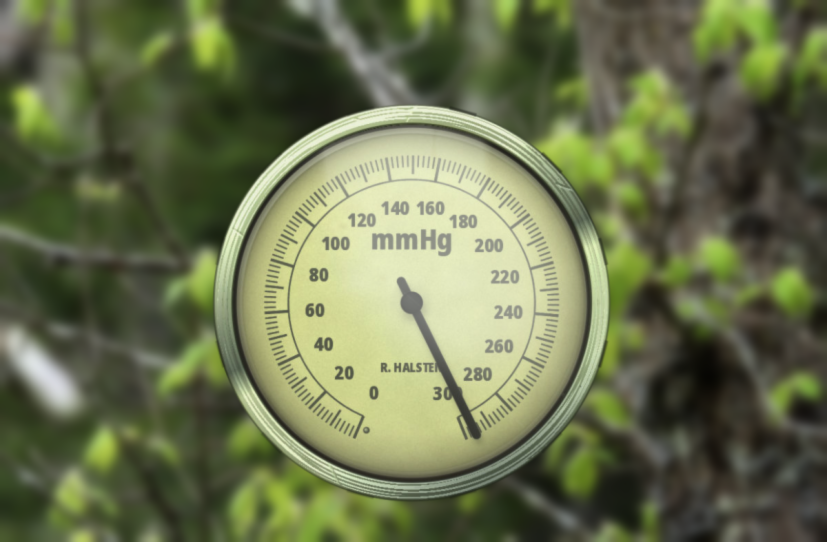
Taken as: value=296 unit=mmHg
